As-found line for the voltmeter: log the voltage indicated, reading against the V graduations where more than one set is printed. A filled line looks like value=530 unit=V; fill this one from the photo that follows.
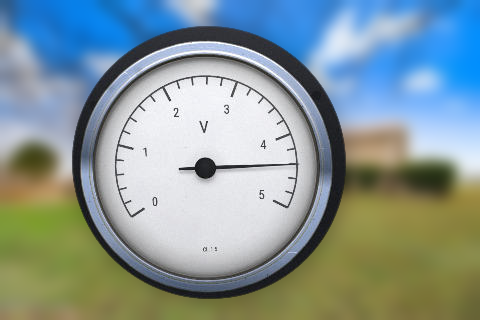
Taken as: value=4.4 unit=V
